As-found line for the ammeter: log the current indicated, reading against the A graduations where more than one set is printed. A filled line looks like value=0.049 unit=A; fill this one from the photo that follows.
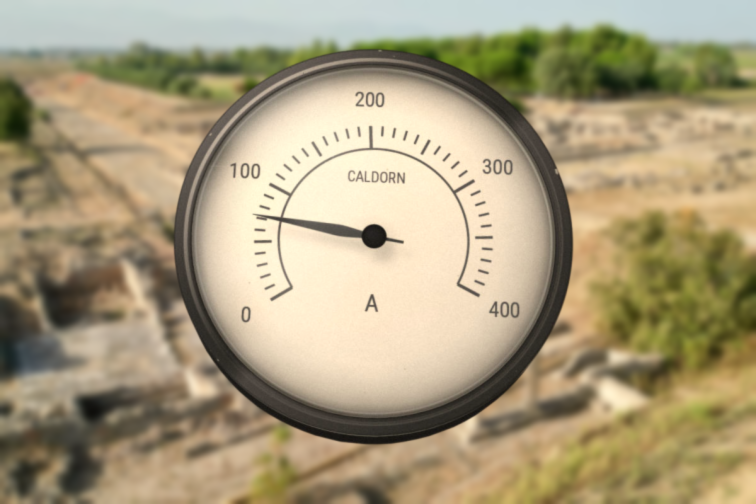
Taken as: value=70 unit=A
